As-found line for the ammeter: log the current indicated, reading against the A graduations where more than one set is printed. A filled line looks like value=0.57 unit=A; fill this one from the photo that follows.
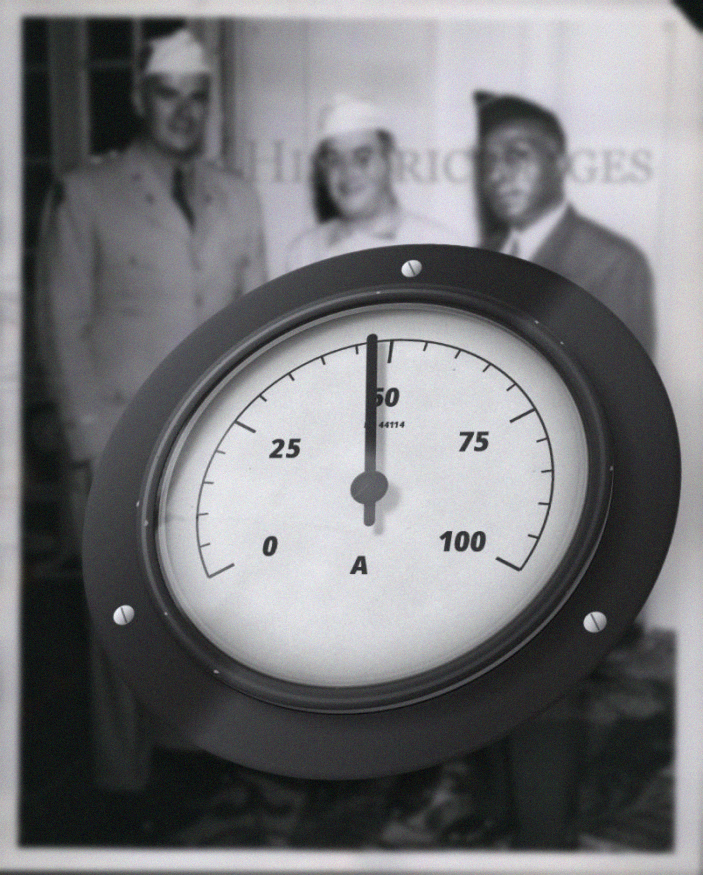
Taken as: value=47.5 unit=A
